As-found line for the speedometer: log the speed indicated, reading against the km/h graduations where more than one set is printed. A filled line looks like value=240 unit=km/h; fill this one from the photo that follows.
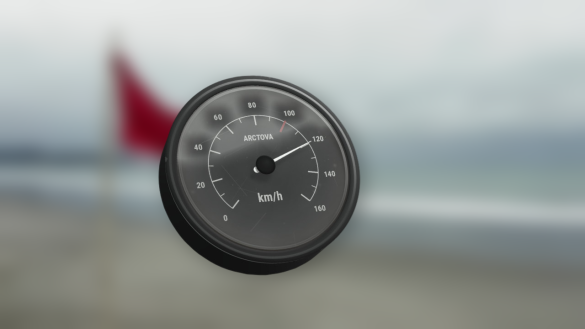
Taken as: value=120 unit=km/h
